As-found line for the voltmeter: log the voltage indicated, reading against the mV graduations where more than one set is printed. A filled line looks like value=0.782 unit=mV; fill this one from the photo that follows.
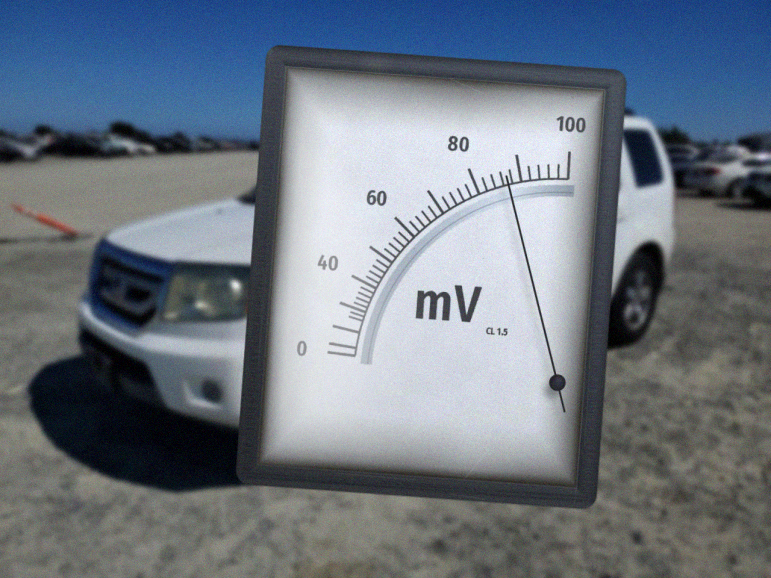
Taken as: value=87 unit=mV
